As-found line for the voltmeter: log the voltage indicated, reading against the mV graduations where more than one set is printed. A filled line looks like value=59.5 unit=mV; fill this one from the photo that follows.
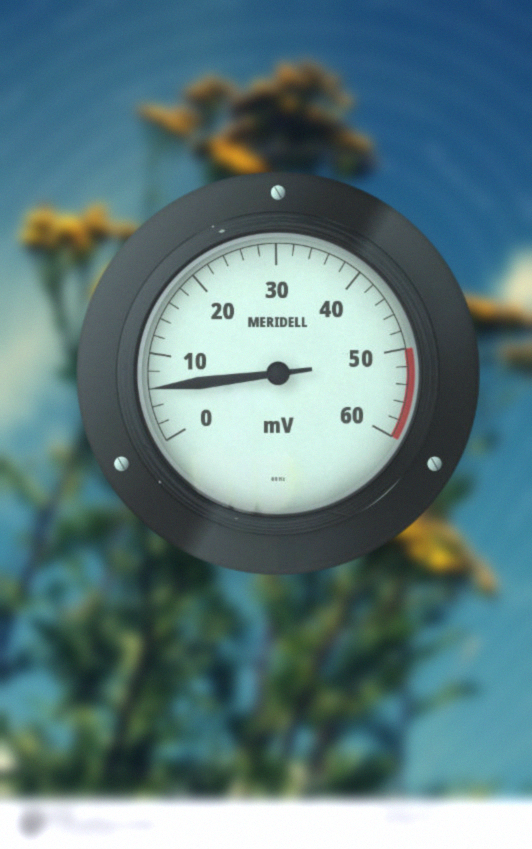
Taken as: value=6 unit=mV
